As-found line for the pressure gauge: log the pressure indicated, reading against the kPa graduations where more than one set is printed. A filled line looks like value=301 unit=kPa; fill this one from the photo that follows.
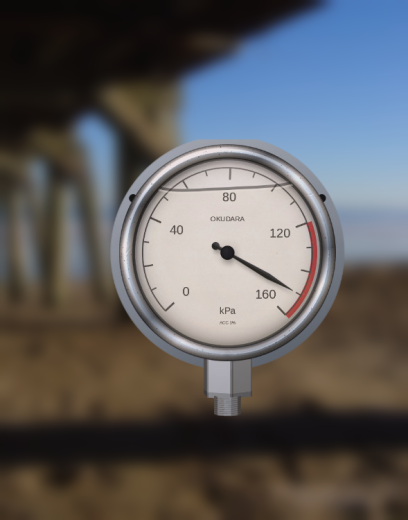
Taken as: value=150 unit=kPa
